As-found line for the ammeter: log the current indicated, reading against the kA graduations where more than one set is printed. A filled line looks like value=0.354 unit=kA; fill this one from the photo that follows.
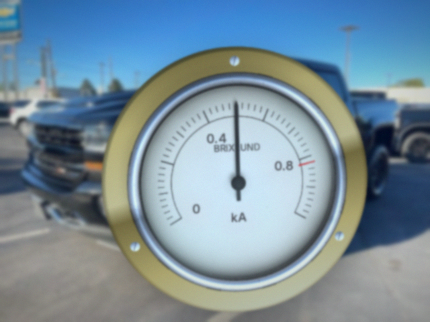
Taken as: value=0.5 unit=kA
